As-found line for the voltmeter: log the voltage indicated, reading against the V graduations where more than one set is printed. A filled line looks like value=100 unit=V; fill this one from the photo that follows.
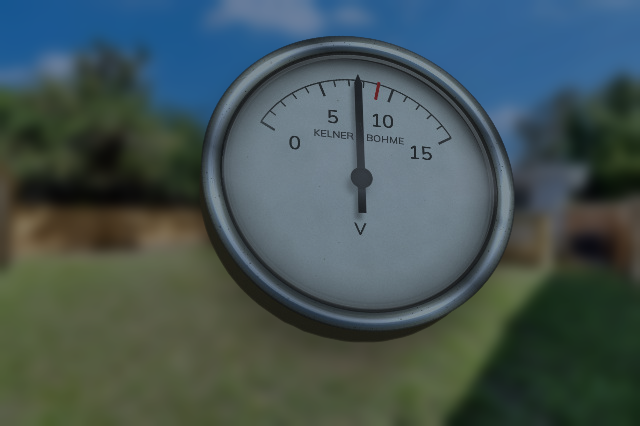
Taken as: value=7.5 unit=V
